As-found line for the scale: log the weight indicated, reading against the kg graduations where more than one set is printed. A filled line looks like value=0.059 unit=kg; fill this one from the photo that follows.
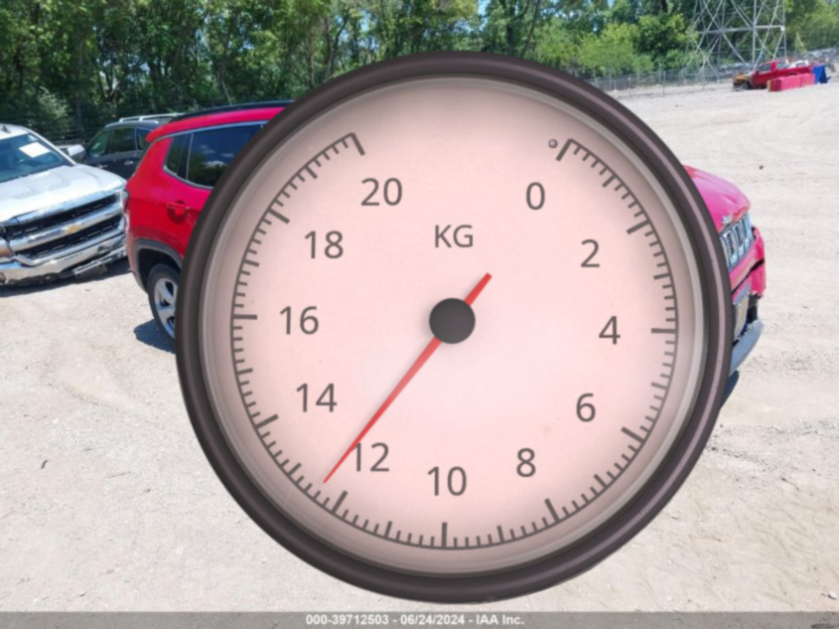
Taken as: value=12.4 unit=kg
